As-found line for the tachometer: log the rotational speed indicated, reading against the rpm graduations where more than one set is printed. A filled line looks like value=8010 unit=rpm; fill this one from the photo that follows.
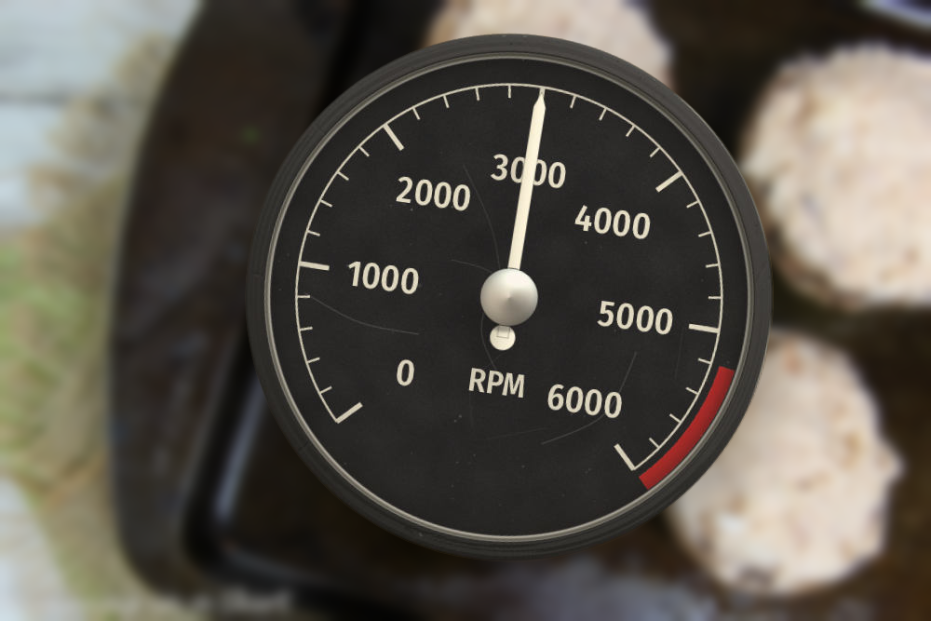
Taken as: value=3000 unit=rpm
